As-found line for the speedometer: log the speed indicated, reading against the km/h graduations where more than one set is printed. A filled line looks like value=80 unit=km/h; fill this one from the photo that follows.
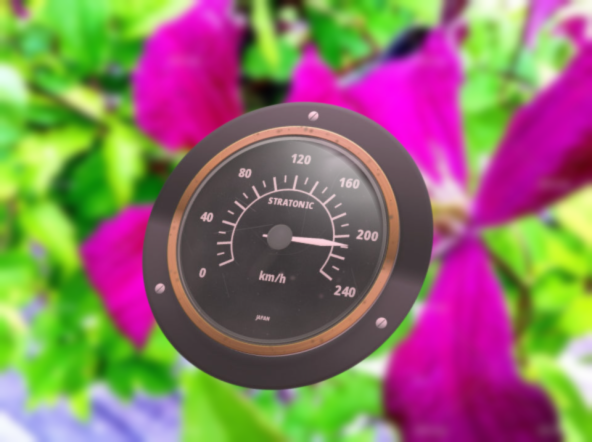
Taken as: value=210 unit=km/h
